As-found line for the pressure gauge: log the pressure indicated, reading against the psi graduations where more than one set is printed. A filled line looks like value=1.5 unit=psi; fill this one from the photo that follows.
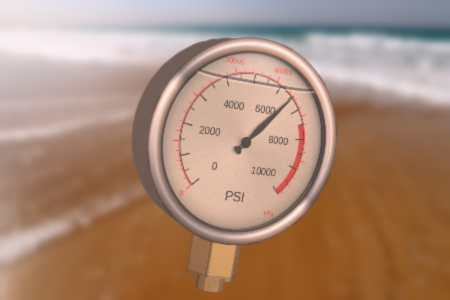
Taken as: value=6500 unit=psi
